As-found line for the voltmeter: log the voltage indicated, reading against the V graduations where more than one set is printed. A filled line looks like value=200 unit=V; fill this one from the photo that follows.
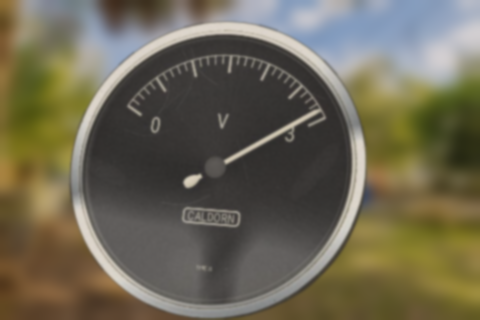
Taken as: value=2.9 unit=V
